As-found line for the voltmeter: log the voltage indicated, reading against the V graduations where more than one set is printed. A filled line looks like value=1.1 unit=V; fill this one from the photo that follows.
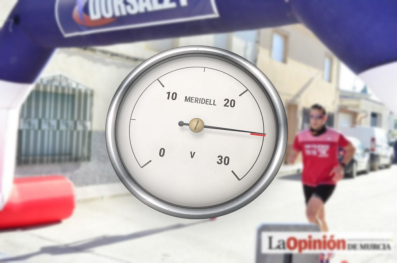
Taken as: value=25 unit=V
